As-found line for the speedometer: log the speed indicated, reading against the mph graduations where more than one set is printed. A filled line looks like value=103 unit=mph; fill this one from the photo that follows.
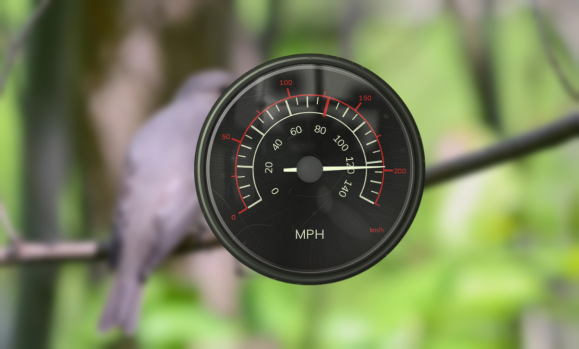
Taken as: value=122.5 unit=mph
